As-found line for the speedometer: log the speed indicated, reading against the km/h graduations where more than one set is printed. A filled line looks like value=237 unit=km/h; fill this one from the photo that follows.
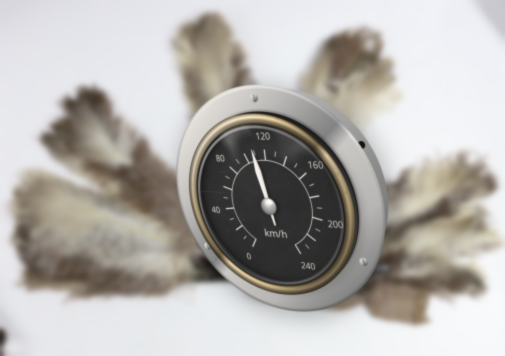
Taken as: value=110 unit=km/h
